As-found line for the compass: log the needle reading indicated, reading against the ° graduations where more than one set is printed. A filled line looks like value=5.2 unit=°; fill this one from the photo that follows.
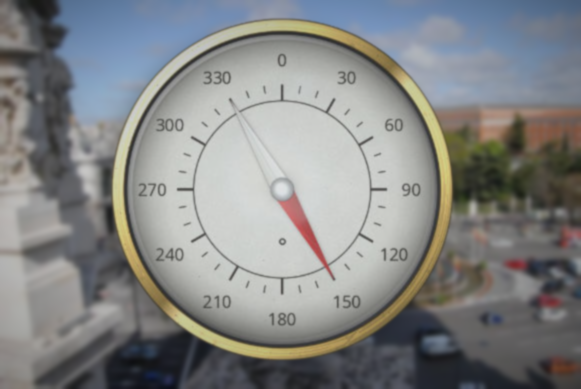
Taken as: value=150 unit=°
